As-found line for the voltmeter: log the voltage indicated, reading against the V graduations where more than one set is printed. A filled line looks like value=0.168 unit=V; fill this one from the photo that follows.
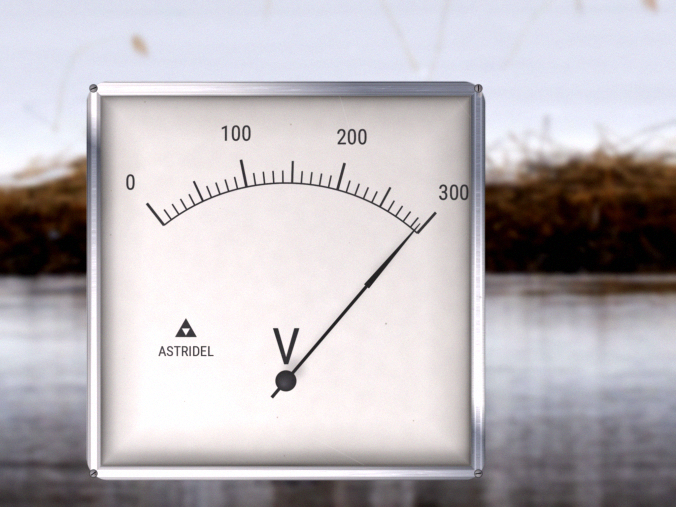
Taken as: value=295 unit=V
